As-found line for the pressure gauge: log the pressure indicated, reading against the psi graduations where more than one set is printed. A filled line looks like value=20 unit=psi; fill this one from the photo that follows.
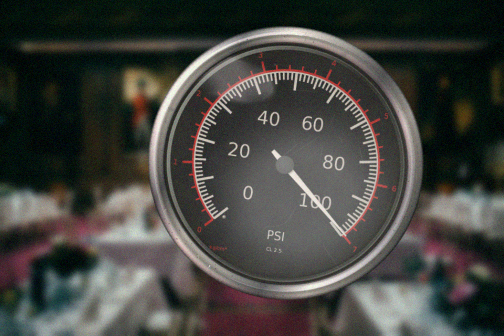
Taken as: value=99 unit=psi
